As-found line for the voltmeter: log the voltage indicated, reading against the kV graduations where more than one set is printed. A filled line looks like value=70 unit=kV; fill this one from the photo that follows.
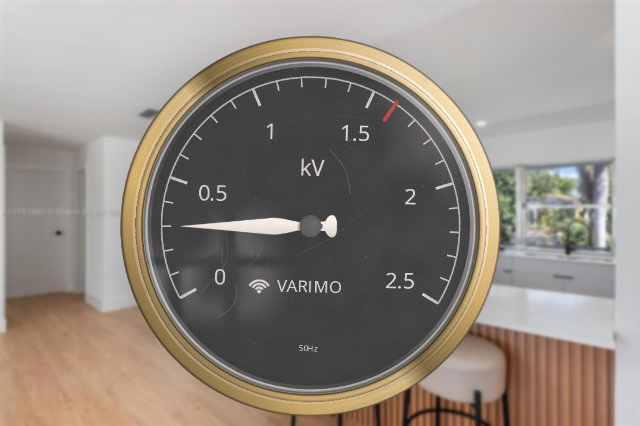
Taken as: value=0.3 unit=kV
